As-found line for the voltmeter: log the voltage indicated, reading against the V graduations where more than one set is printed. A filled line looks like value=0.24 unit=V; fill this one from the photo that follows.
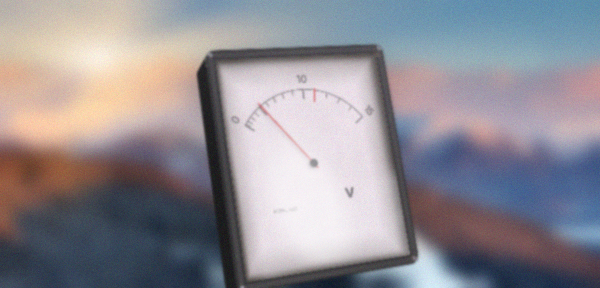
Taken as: value=5 unit=V
